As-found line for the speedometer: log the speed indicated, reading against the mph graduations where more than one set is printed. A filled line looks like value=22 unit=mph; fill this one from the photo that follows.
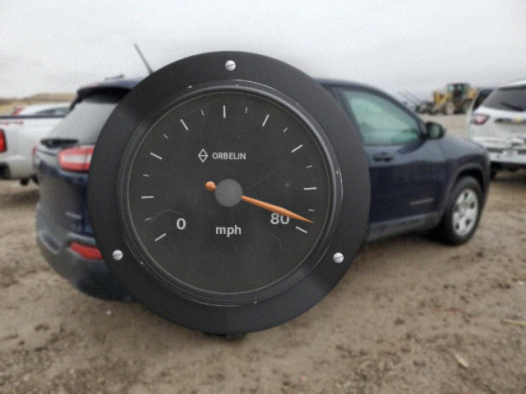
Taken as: value=77.5 unit=mph
